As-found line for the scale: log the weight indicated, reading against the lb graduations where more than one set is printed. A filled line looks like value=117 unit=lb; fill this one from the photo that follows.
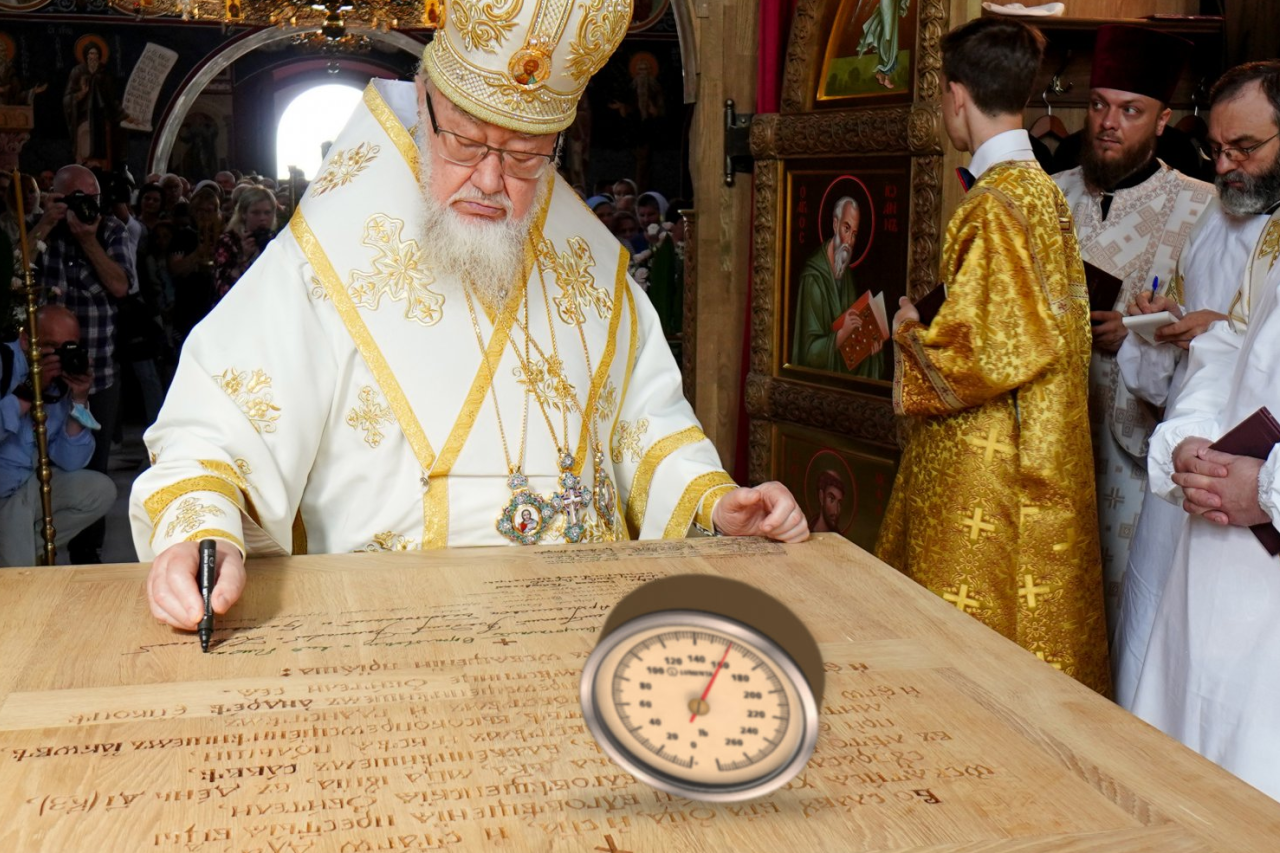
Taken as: value=160 unit=lb
